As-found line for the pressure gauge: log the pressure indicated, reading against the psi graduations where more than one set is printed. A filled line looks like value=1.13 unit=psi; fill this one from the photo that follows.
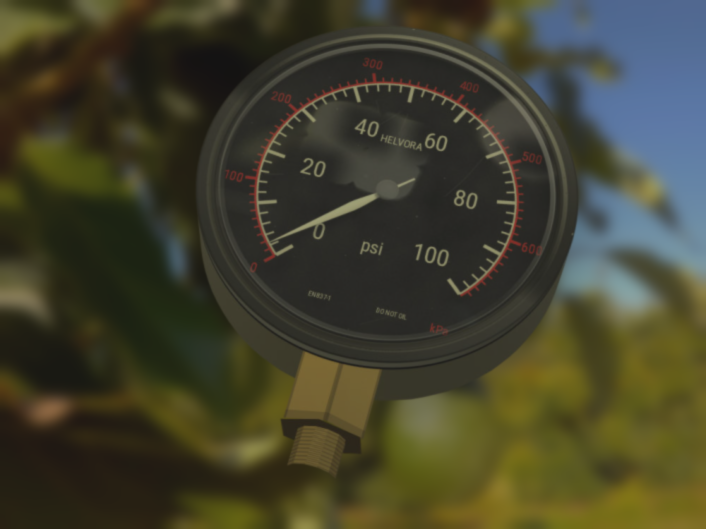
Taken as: value=2 unit=psi
